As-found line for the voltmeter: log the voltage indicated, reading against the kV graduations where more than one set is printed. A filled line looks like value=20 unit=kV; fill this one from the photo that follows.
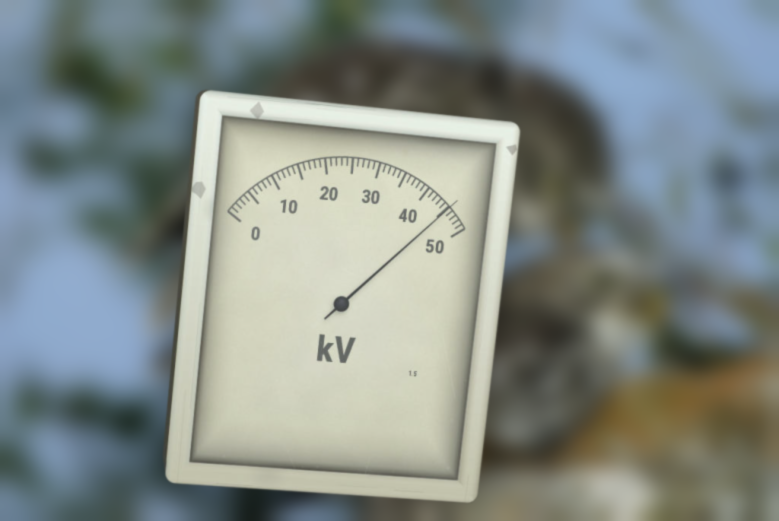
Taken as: value=45 unit=kV
